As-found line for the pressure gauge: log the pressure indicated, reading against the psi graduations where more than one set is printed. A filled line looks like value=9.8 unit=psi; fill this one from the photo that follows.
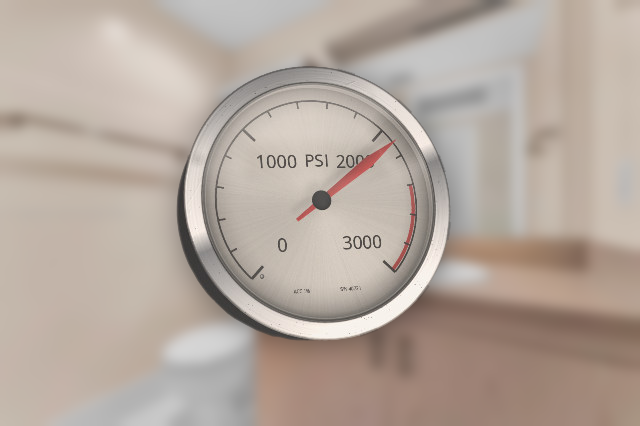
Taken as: value=2100 unit=psi
